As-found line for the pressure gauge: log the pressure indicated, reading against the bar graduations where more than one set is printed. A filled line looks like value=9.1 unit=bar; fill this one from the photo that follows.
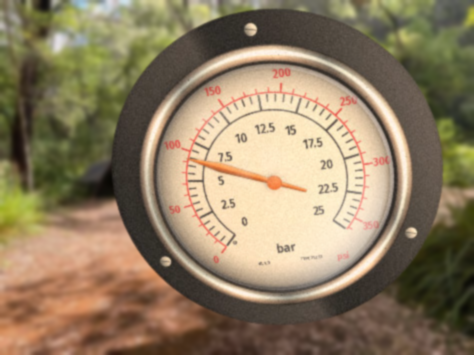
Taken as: value=6.5 unit=bar
